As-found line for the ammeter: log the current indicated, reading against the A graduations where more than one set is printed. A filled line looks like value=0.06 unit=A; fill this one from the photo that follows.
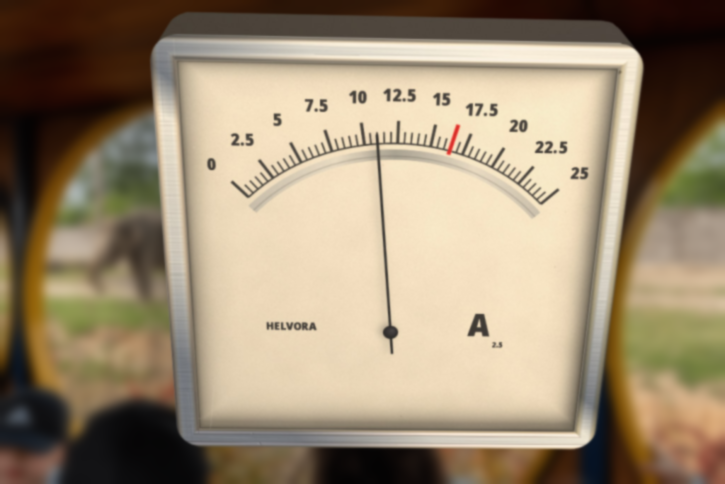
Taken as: value=11 unit=A
